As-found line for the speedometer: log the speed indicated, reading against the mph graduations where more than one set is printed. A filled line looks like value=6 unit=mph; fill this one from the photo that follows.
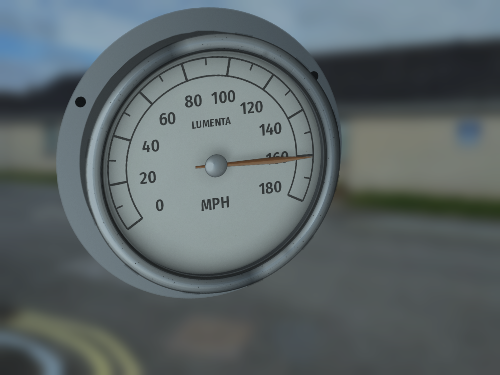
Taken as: value=160 unit=mph
